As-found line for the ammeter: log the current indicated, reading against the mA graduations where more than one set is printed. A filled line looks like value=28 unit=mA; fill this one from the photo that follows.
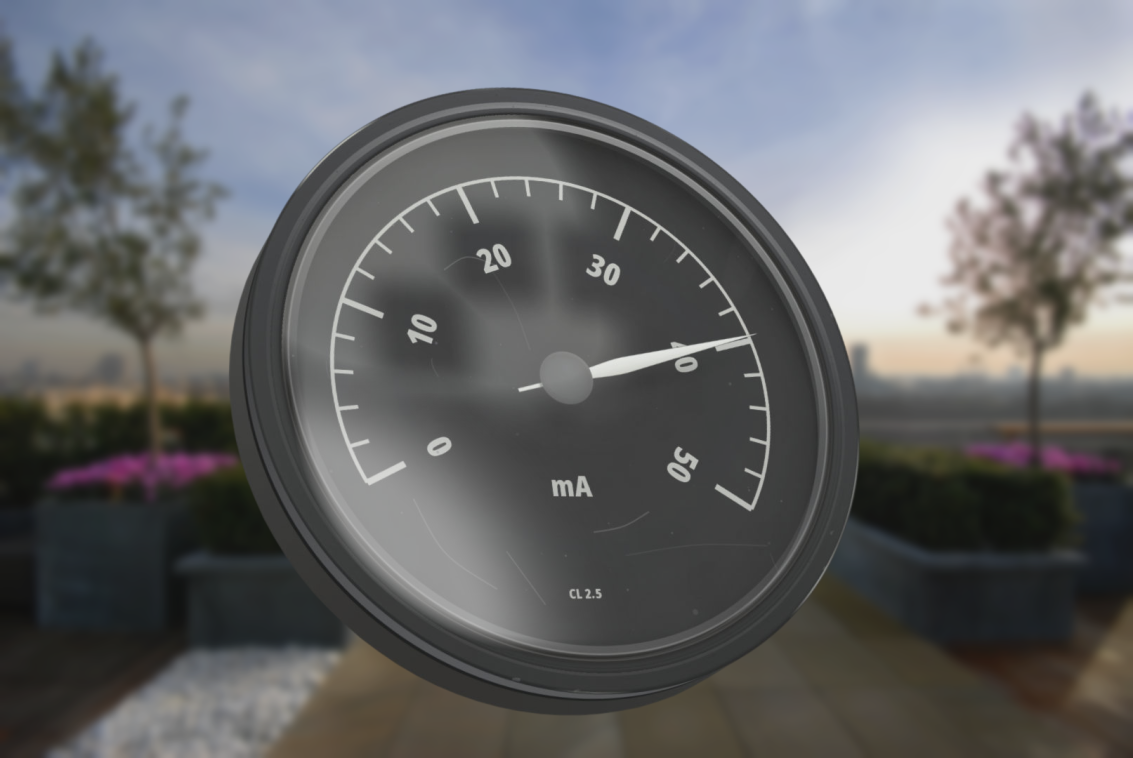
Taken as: value=40 unit=mA
